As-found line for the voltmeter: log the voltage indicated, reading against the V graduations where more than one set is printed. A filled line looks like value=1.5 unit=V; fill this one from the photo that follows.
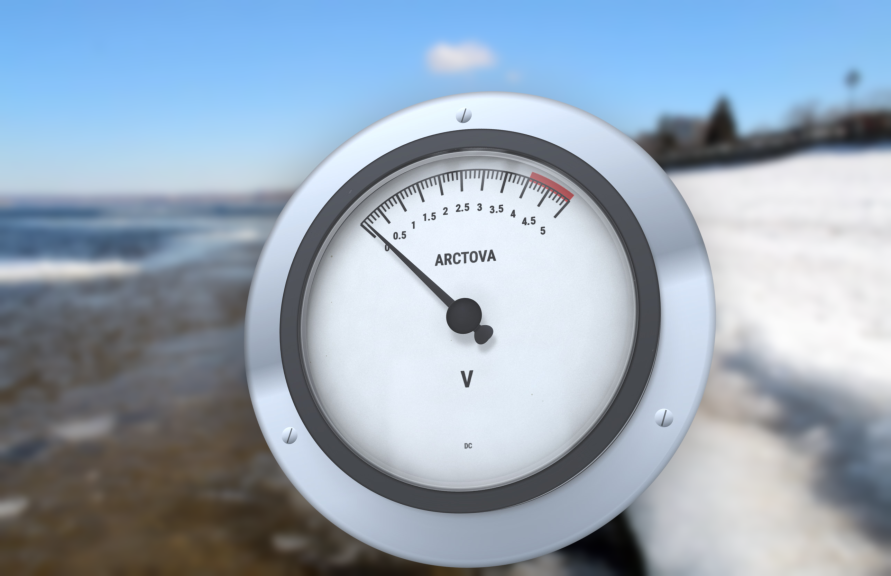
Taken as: value=0.1 unit=V
